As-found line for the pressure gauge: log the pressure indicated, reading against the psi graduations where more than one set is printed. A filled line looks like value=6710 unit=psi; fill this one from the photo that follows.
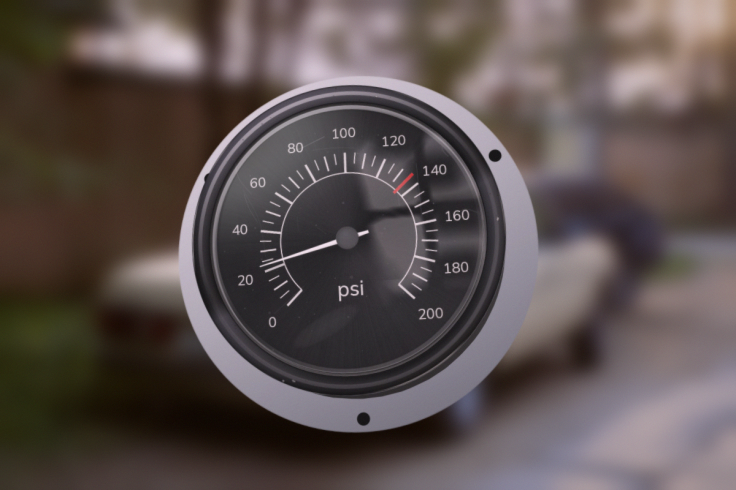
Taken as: value=22.5 unit=psi
